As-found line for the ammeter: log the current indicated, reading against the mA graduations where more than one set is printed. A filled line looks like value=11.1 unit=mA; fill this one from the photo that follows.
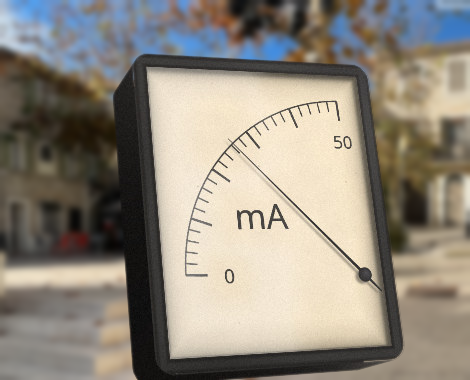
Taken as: value=26 unit=mA
